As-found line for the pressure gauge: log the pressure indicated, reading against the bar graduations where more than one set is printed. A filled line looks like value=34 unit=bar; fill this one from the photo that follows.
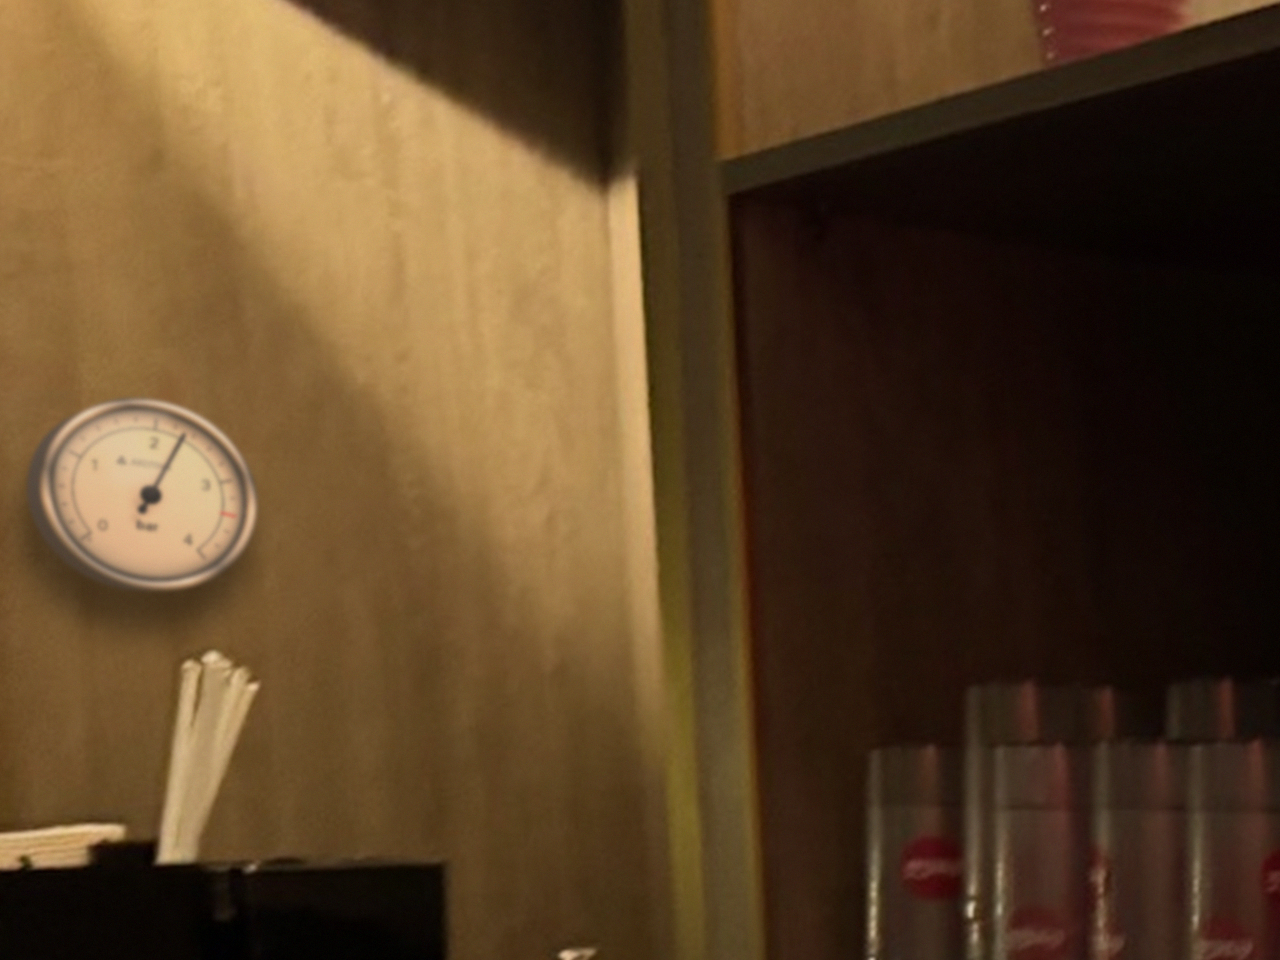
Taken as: value=2.3 unit=bar
